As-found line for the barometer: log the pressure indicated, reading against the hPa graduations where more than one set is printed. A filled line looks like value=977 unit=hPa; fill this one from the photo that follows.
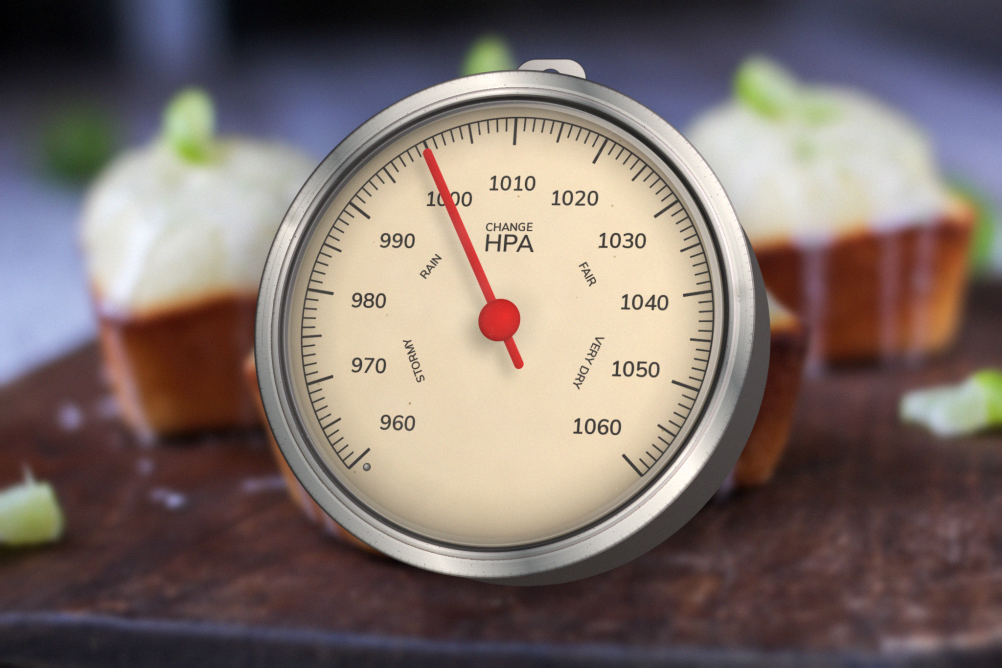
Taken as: value=1000 unit=hPa
